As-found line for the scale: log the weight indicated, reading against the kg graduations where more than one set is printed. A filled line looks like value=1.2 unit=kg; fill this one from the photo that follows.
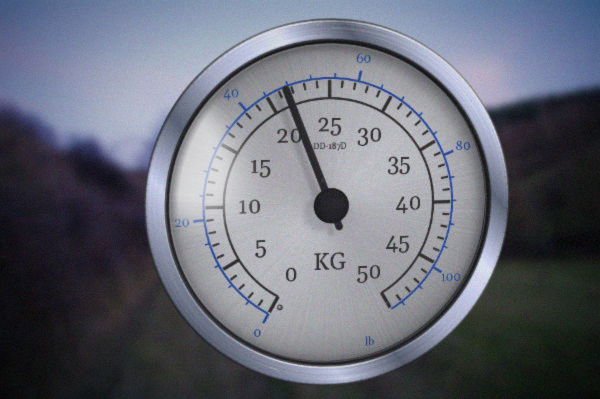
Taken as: value=21.5 unit=kg
